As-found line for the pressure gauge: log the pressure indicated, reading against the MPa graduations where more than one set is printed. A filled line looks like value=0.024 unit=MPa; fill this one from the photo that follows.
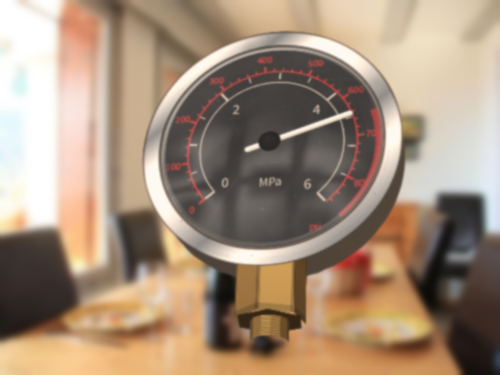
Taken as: value=4.5 unit=MPa
